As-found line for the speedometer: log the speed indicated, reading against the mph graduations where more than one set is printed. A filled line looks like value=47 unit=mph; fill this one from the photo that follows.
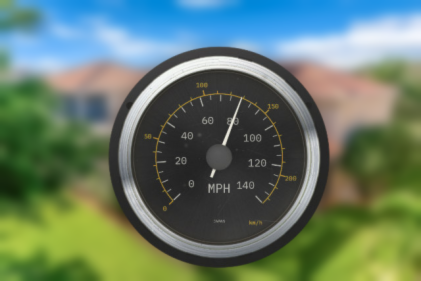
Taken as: value=80 unit=mph
